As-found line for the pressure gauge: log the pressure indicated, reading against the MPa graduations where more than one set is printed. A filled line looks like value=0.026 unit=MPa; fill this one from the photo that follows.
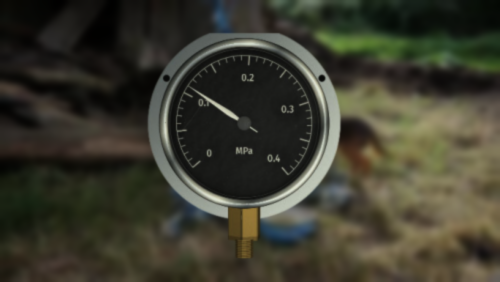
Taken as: value=0.11 unit=MPa
